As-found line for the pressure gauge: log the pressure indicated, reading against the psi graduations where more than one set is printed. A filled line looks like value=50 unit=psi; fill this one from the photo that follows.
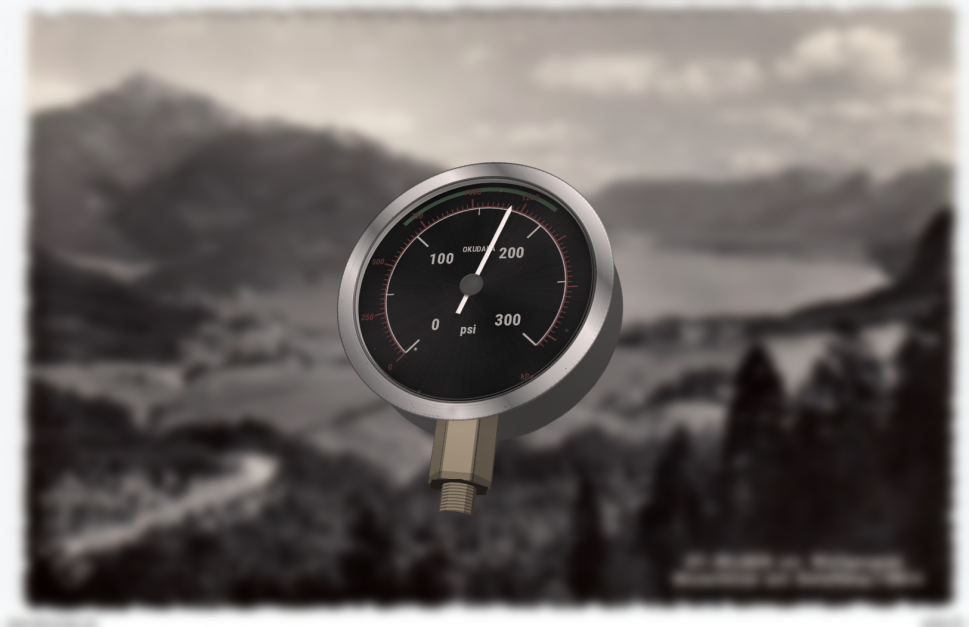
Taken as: value=175 unit=psi
